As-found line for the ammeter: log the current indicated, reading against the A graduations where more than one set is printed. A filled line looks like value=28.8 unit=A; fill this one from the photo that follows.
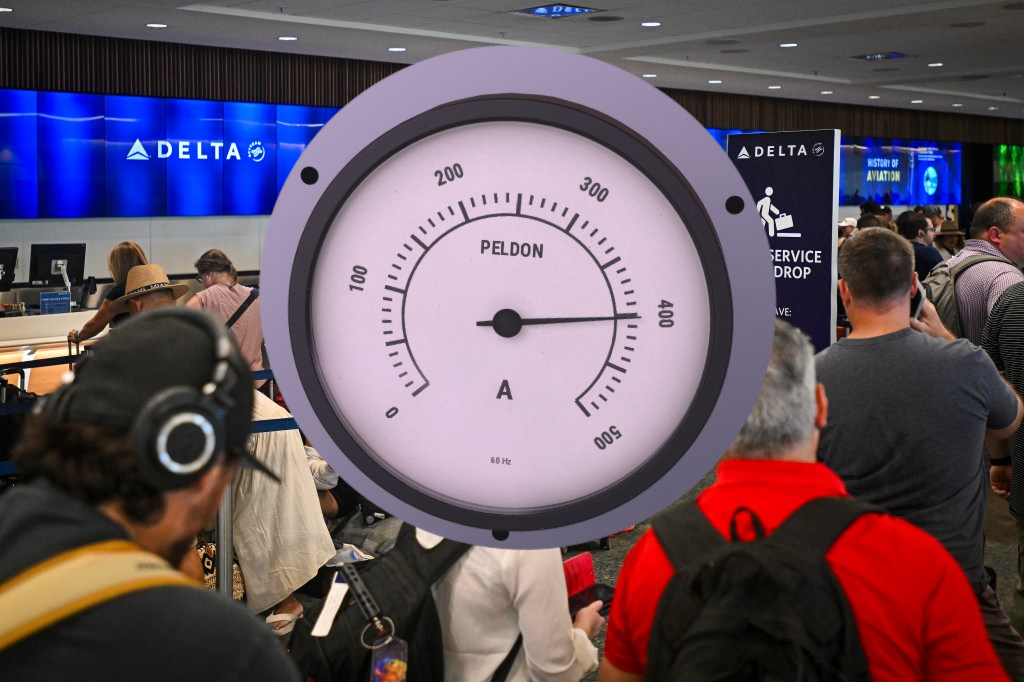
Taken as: value=400 unit=A
